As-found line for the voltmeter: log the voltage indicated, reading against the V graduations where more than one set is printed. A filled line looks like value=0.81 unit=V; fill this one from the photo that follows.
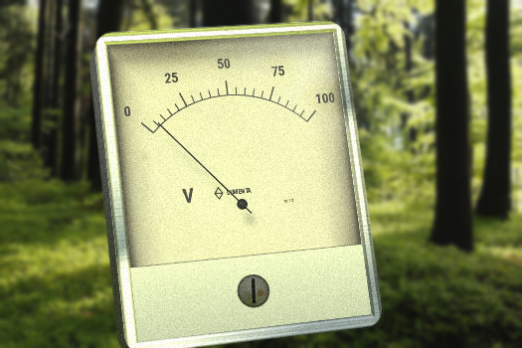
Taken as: value=5 unit=V
